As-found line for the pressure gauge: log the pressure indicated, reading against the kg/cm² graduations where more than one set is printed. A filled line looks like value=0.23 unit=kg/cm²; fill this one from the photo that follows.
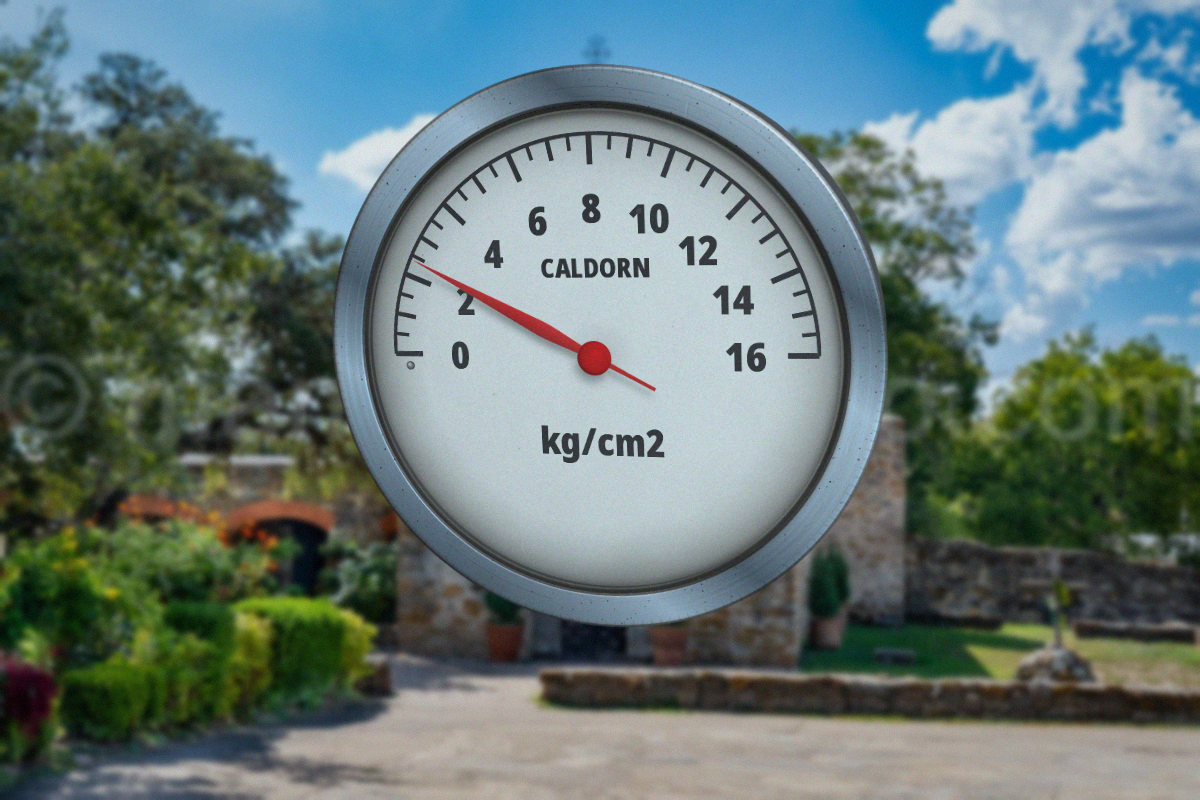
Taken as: value=2.5 unit=kg/cm²
